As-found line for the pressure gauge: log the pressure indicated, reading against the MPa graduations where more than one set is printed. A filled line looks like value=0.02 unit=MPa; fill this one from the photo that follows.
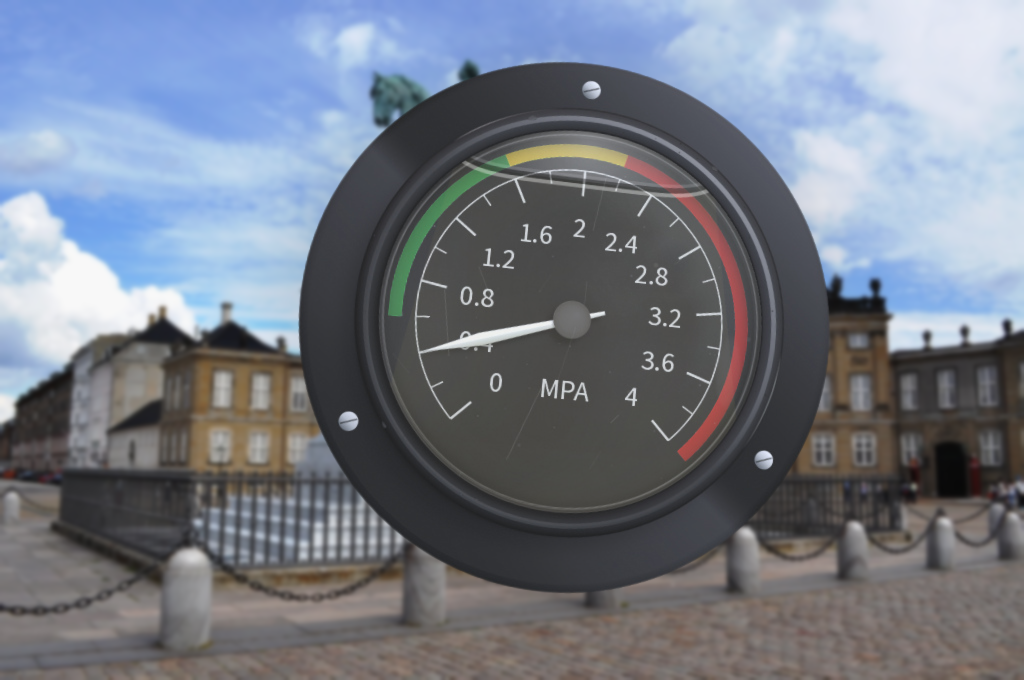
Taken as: value=0.4 unit=MPa
